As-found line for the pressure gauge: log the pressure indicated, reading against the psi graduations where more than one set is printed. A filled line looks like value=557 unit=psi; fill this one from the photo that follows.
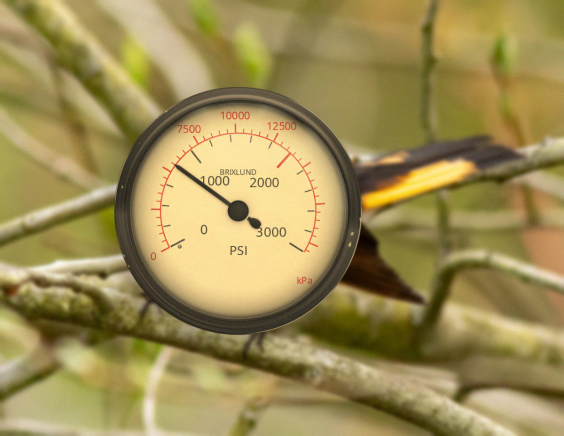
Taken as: value=800 unit=psi
